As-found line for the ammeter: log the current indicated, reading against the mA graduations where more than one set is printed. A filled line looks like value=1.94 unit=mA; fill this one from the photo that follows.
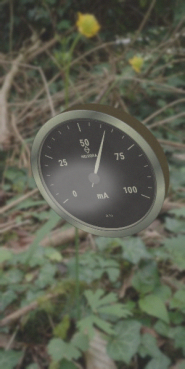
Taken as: value=62.5 unit=mA
